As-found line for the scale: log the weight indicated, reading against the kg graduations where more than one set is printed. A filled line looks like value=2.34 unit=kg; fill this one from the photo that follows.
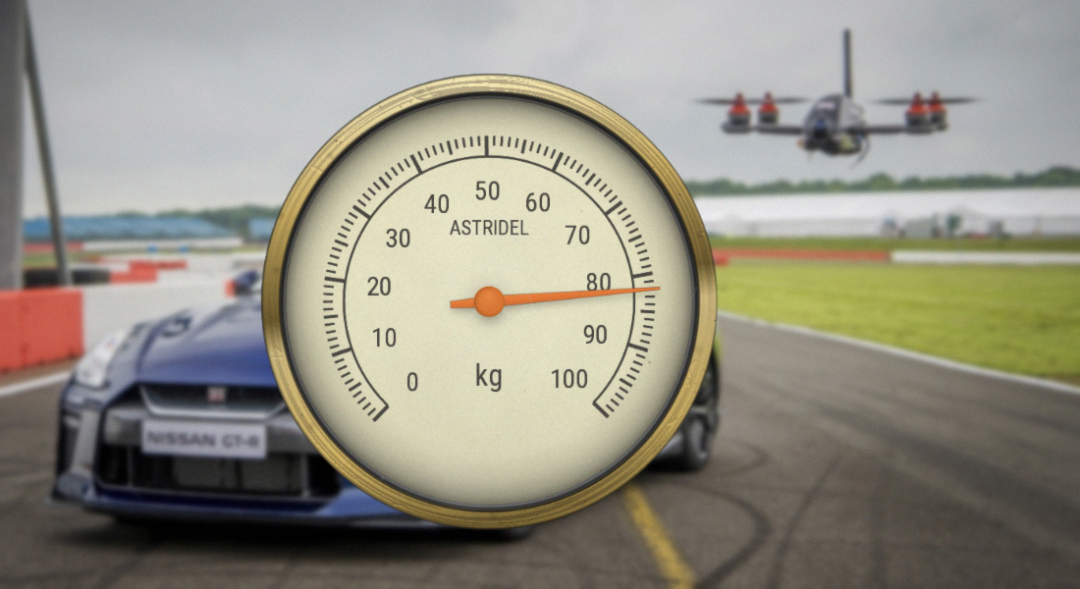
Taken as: value=82 unit=kg
